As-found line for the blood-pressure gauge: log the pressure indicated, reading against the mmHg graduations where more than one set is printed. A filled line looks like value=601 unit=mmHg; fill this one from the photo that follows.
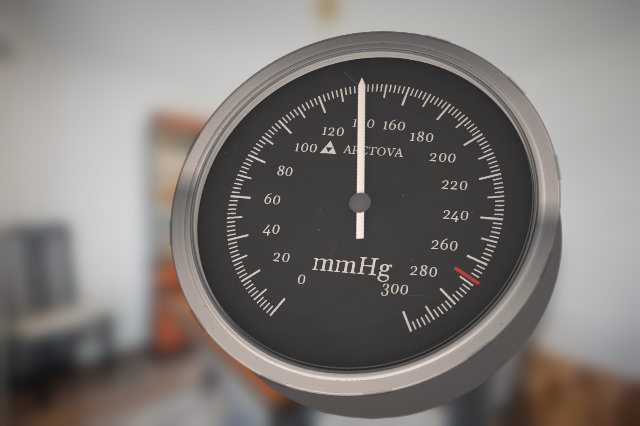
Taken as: value=140 unit=mmHg
